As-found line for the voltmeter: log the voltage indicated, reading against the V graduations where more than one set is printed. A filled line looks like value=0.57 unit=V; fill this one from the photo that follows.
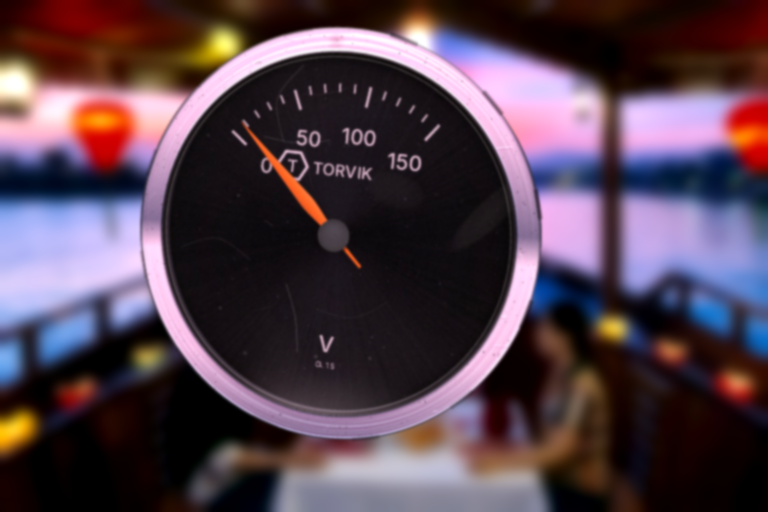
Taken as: value=10 unit=V
